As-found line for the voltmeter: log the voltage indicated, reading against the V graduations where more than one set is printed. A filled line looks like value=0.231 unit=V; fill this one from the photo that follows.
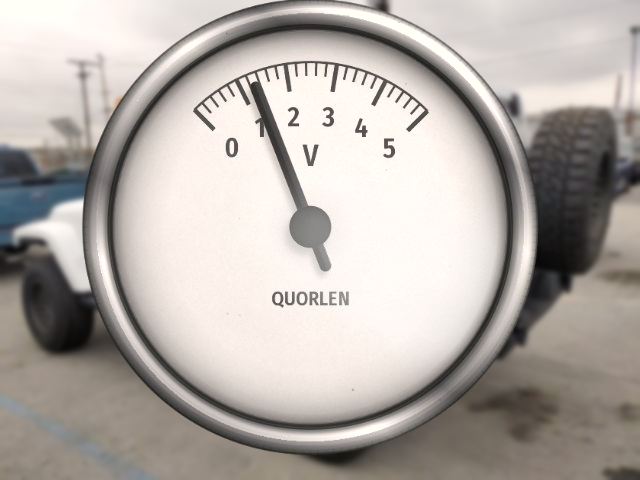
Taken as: value=1.3 unit=V
